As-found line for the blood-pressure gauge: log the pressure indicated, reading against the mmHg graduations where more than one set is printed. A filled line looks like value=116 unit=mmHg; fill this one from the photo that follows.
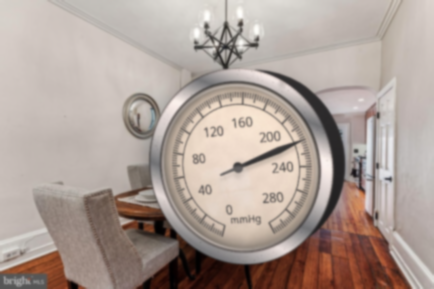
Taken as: value=220 unit=mmHg
